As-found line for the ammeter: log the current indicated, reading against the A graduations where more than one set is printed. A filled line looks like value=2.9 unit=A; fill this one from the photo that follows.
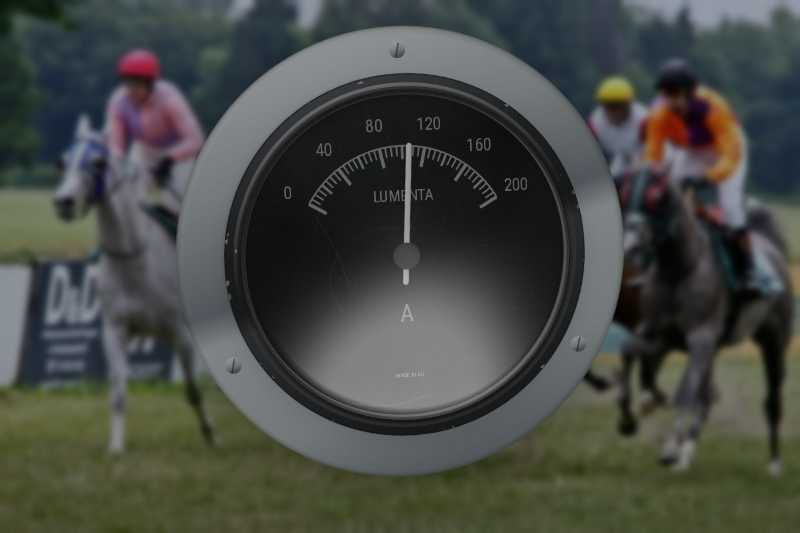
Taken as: value=105 unit=A
